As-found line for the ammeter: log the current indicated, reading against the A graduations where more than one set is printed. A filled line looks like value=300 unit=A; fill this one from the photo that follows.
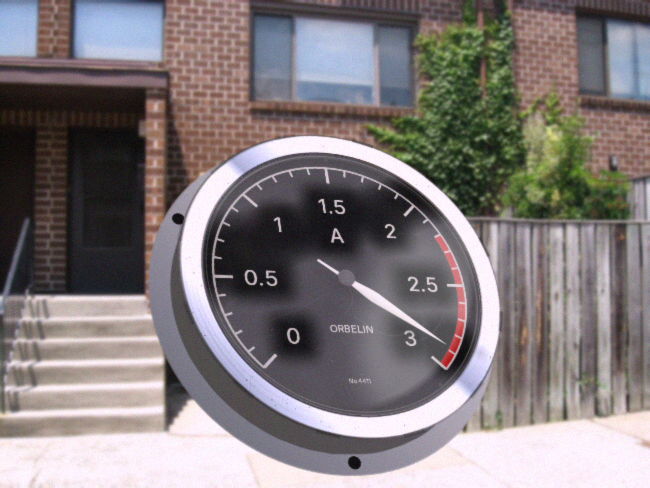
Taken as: value=2.9 unit=A
